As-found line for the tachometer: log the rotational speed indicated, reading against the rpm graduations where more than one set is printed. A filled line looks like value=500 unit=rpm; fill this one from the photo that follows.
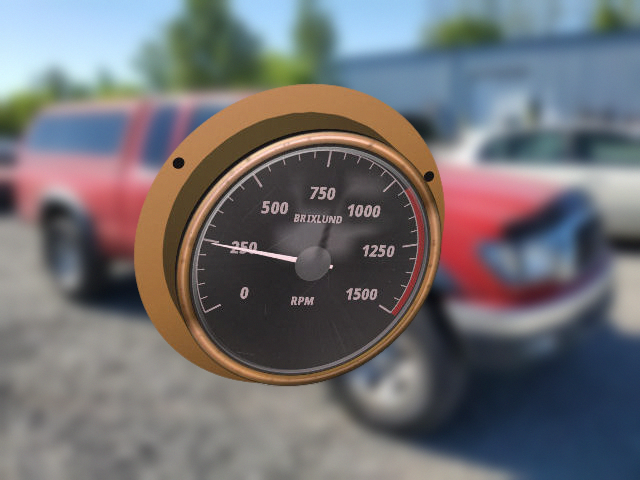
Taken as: value=250 unit=rpm
